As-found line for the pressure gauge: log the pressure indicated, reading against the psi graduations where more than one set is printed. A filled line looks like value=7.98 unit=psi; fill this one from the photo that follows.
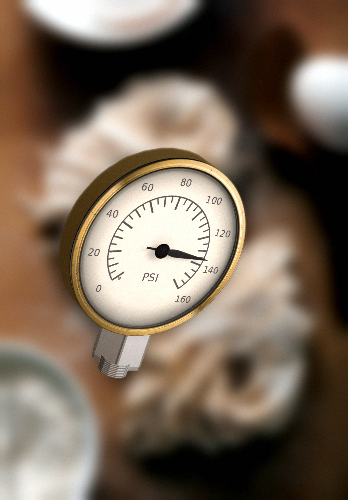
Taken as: value=135 unit=psi
